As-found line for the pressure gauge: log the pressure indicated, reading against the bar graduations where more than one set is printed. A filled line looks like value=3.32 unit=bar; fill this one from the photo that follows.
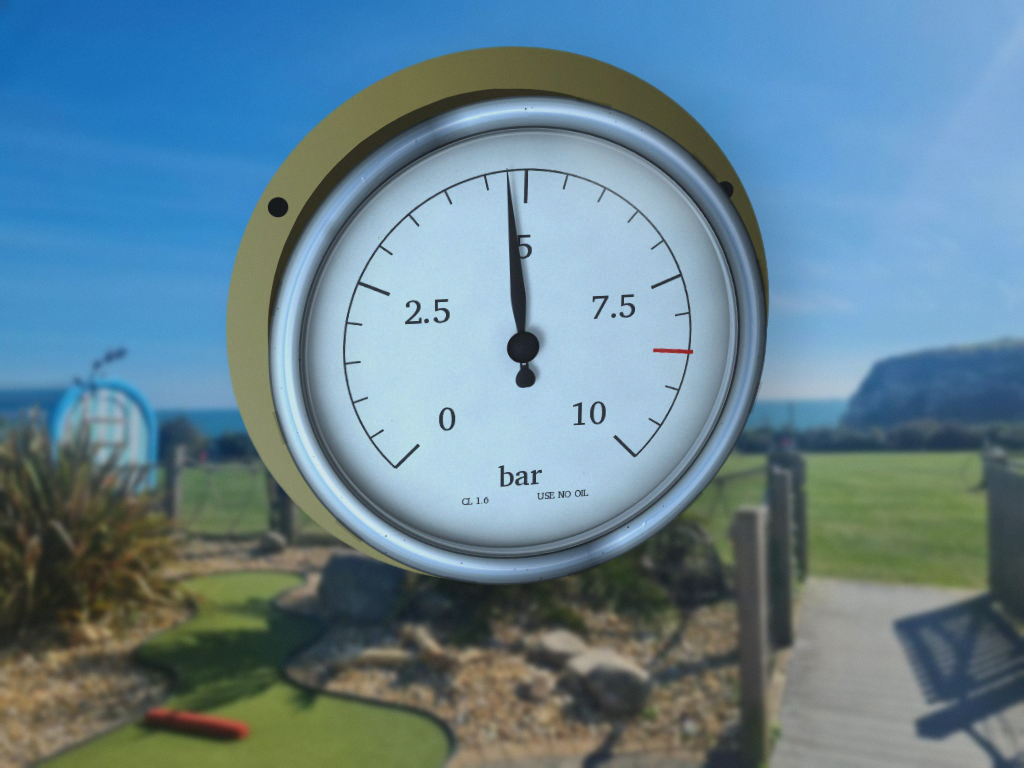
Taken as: value=4.75 unit=bar
